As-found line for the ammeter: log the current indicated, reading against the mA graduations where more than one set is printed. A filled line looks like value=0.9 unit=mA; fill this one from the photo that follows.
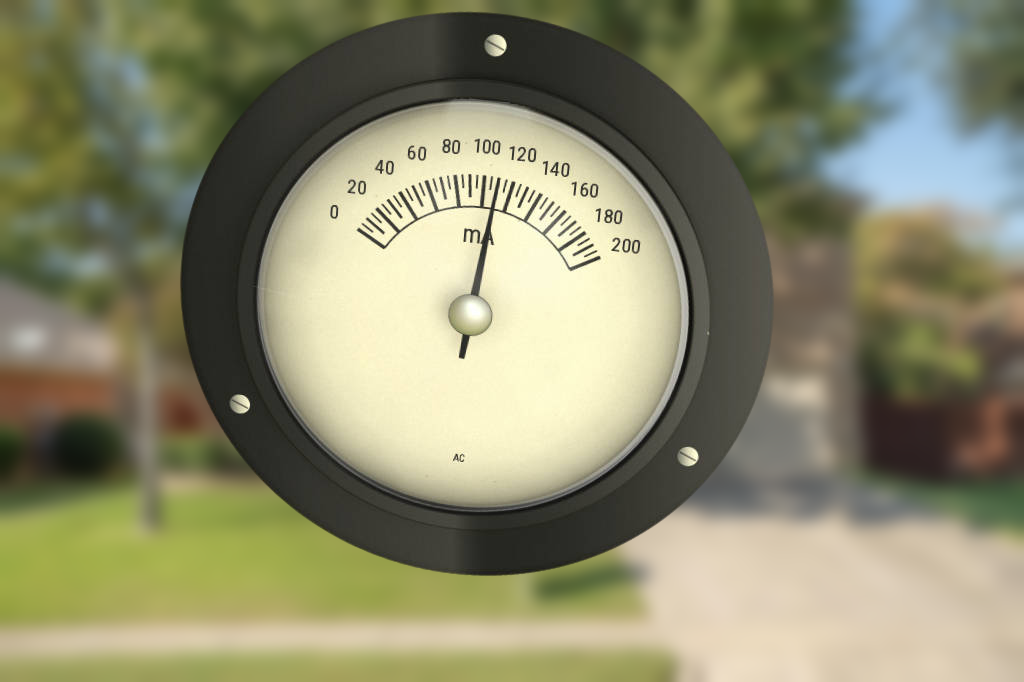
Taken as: value=110 unit=mA
